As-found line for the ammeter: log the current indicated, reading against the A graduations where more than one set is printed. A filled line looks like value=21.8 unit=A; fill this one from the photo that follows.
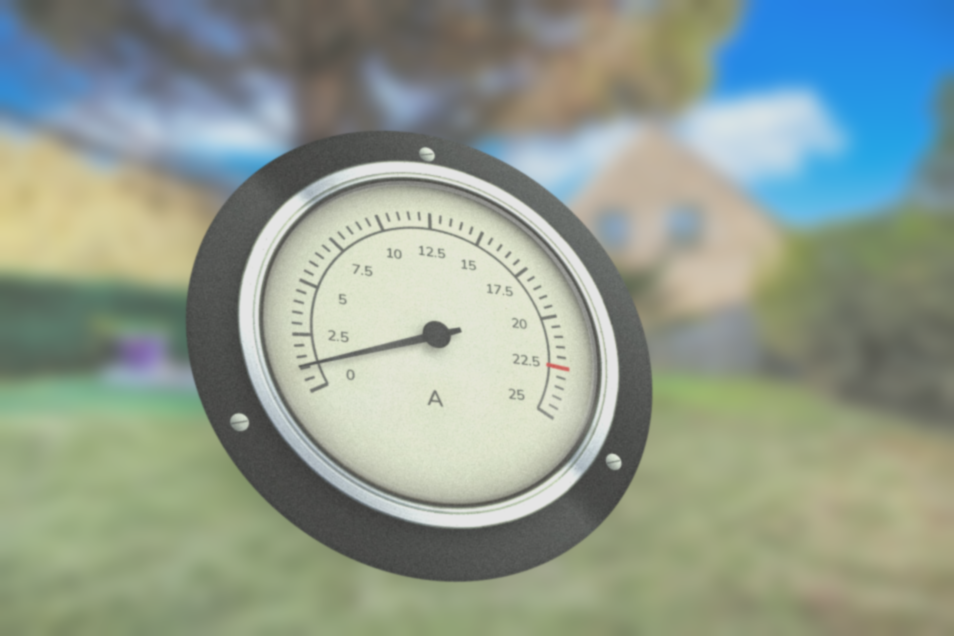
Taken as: value=1 unit=A
